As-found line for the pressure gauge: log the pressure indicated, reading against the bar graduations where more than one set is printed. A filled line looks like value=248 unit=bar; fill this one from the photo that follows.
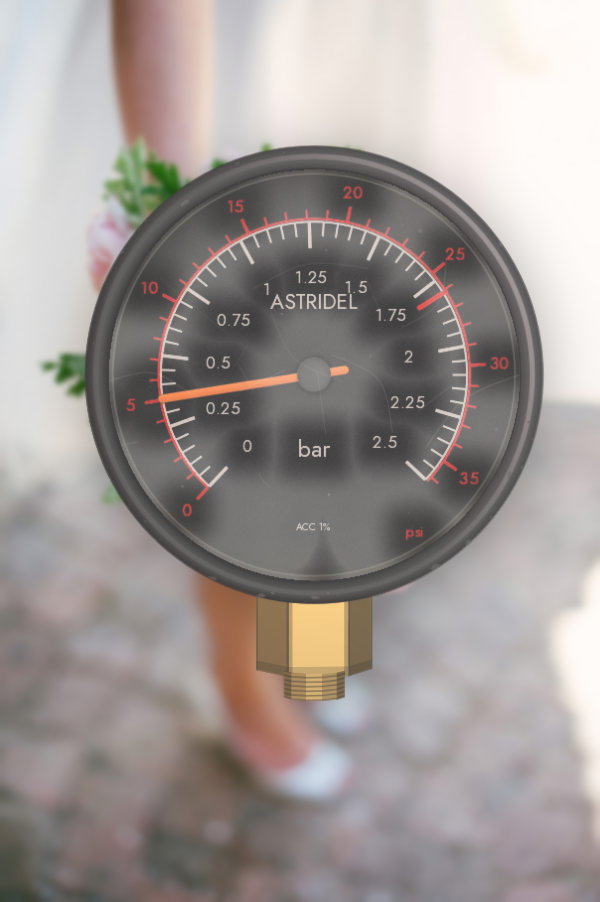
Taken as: value=0.35 unit=bar
